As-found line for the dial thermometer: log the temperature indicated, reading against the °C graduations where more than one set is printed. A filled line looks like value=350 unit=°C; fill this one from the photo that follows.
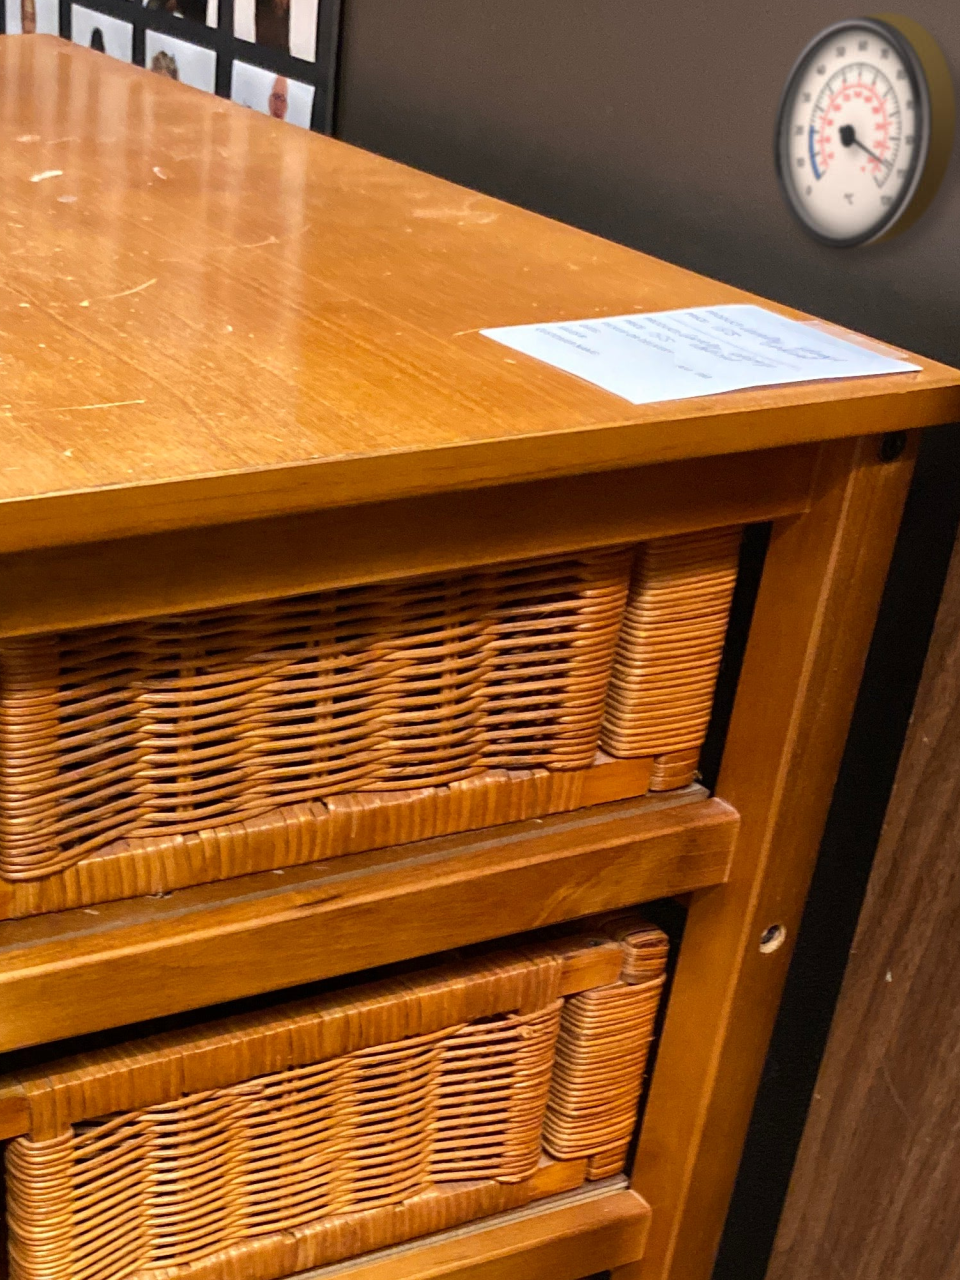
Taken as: value=110 unit=°C
